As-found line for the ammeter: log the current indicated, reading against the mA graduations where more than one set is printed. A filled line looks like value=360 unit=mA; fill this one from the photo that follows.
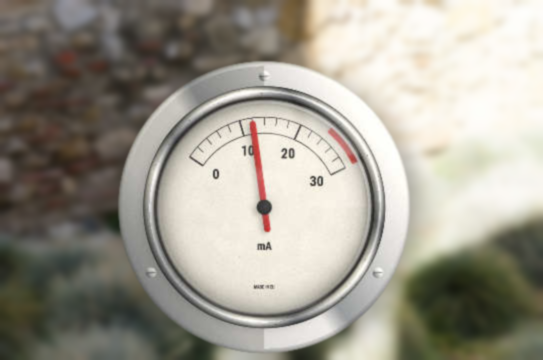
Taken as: value=12 unit=mA
